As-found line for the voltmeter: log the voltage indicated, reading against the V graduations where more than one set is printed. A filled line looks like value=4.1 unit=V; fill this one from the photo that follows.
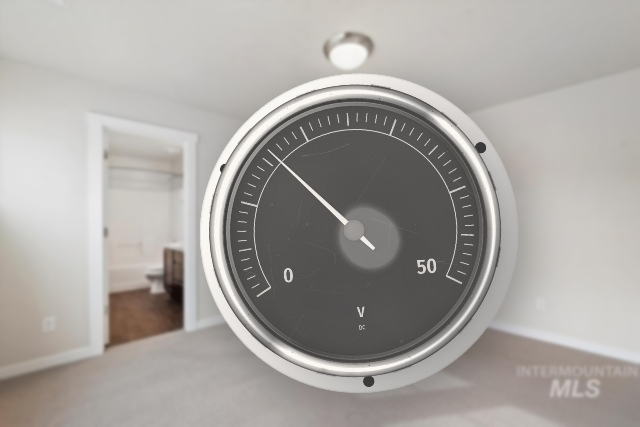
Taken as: value=16 unit=V
